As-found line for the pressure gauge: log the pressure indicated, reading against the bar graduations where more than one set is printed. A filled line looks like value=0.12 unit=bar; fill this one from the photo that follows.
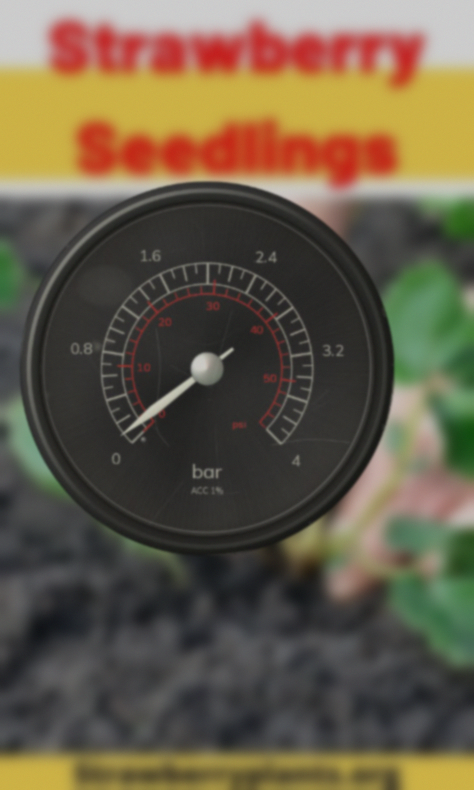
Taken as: value=0.1 unit=bar
